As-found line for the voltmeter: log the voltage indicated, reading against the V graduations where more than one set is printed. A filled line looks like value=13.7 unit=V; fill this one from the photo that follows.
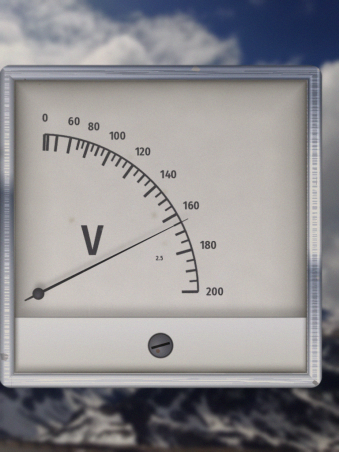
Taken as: value=165 unit=V
